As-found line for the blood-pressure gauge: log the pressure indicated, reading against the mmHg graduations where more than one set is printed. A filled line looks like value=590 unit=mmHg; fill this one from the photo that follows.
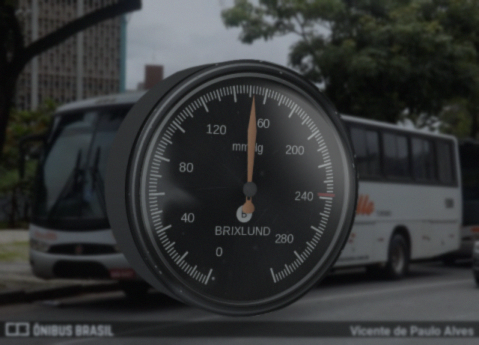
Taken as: value=150 unit=mmHg
